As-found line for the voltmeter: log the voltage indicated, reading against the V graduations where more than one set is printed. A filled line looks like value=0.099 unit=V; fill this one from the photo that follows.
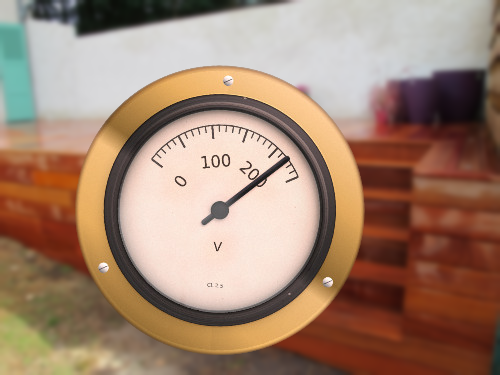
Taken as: value=220 unit=V
